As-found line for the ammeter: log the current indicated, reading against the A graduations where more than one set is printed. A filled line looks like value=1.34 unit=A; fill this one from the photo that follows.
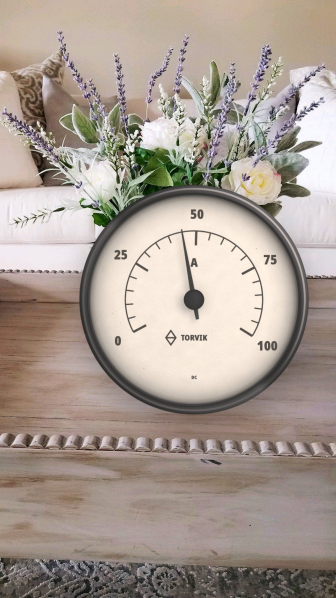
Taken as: value=45 unit=A
